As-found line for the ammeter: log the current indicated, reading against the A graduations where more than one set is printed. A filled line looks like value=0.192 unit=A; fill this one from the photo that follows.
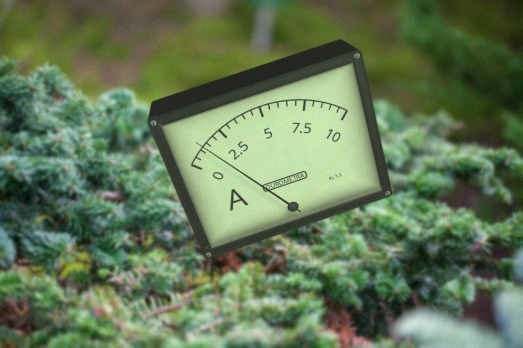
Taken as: value=1.25 unit=A
